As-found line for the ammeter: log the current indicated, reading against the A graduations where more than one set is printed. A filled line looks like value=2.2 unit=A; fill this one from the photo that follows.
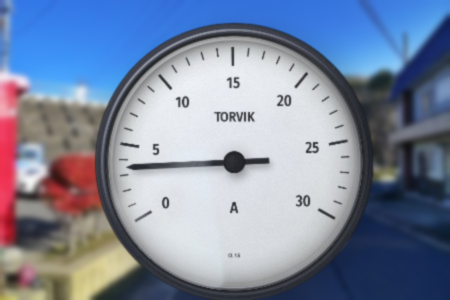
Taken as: value=3.5 unit=A
